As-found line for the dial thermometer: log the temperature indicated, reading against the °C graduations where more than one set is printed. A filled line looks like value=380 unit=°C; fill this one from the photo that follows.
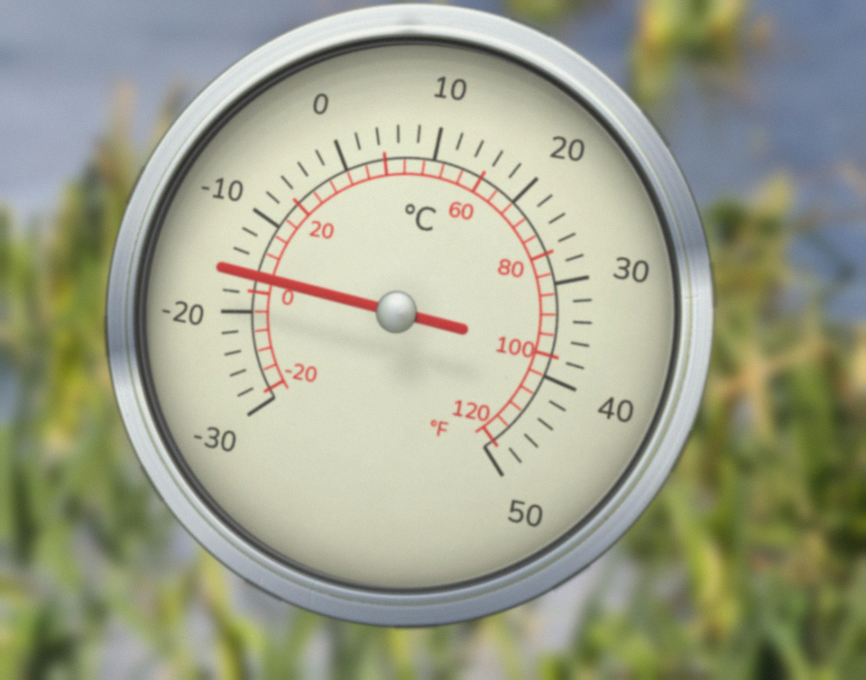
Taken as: value=-16 unit=°C
